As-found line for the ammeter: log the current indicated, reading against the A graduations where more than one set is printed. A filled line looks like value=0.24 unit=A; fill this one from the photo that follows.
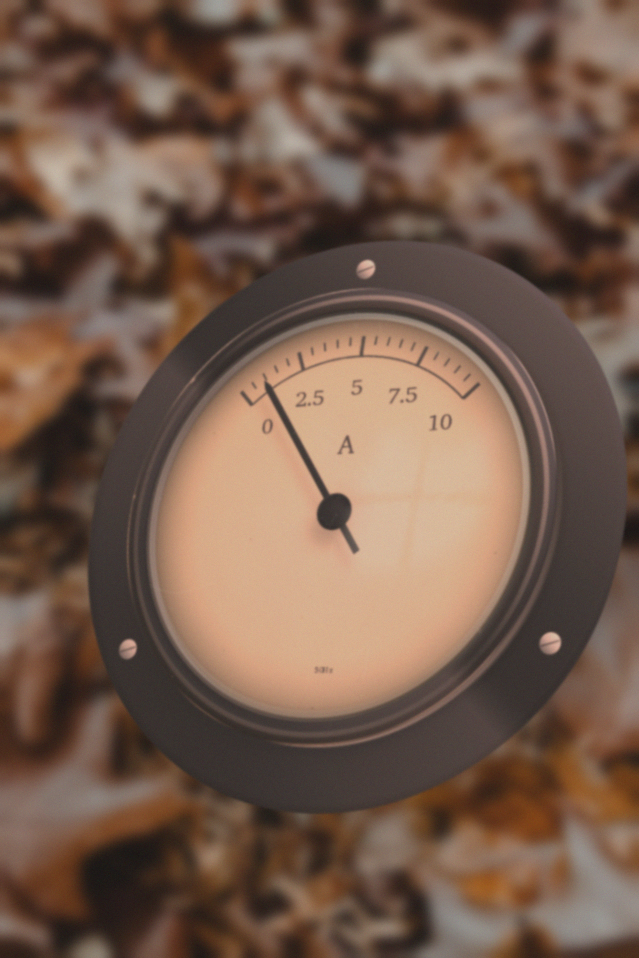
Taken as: value=1 unit=A
